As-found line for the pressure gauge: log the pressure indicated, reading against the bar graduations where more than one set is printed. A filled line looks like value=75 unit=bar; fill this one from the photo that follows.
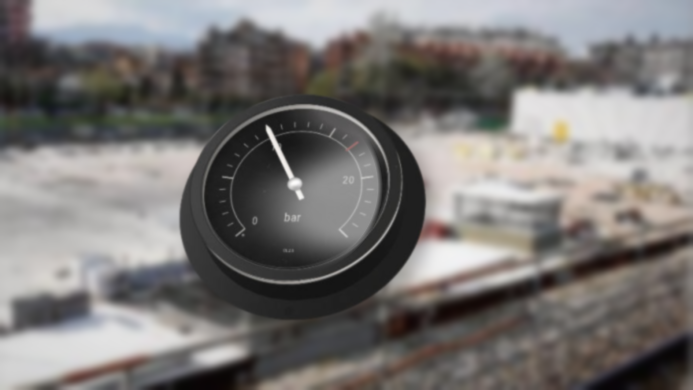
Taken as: value=10 unit=bar
